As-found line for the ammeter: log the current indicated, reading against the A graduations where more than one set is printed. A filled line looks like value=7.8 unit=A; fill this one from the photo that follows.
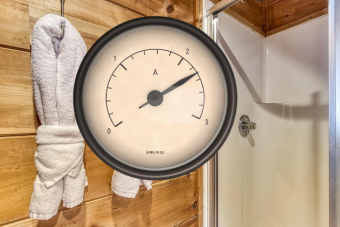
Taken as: value=2.3 unit=A
